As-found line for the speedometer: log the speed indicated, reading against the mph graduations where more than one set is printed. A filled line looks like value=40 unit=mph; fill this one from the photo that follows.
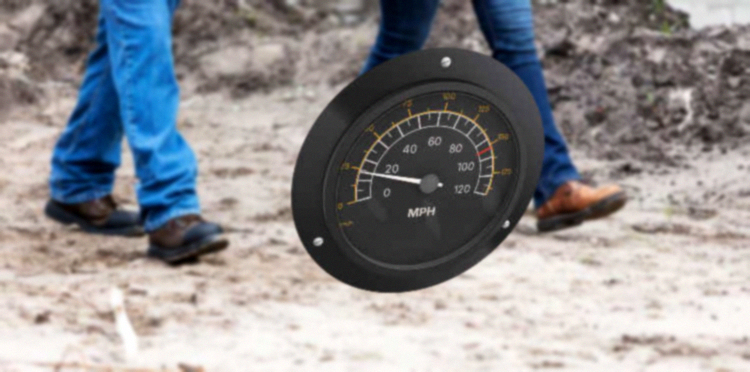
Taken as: value=15 unit=mph
